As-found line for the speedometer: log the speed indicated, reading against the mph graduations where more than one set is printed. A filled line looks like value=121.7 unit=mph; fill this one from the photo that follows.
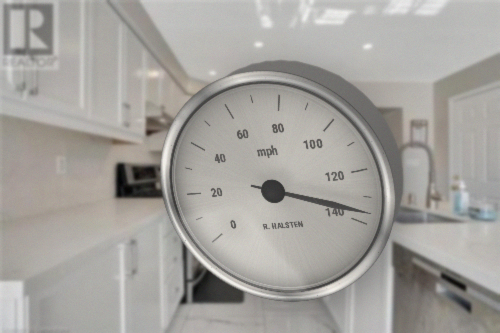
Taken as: value=135 unit=mph
